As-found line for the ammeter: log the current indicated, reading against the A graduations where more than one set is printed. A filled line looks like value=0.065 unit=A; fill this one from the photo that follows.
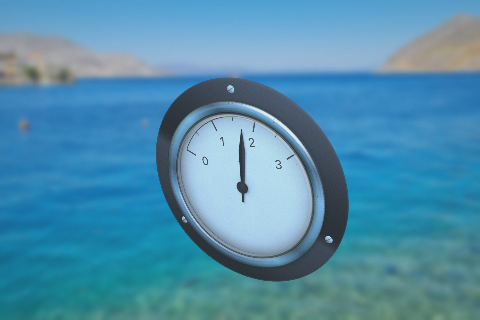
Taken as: value=1.75 unit=A
